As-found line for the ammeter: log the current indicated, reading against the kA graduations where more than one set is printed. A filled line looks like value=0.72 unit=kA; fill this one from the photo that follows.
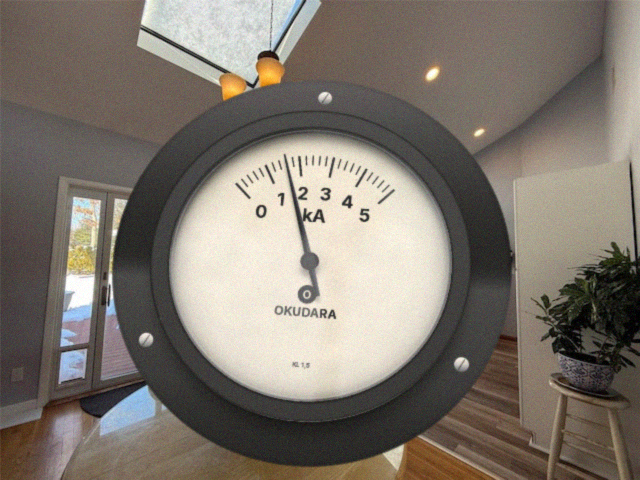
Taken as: value=1.6 unit=kA
